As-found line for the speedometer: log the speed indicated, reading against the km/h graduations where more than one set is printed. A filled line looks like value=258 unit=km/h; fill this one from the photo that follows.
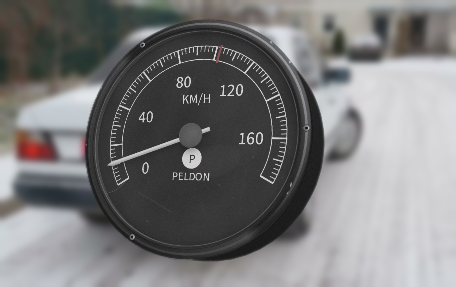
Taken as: value=10 unit=km/h
